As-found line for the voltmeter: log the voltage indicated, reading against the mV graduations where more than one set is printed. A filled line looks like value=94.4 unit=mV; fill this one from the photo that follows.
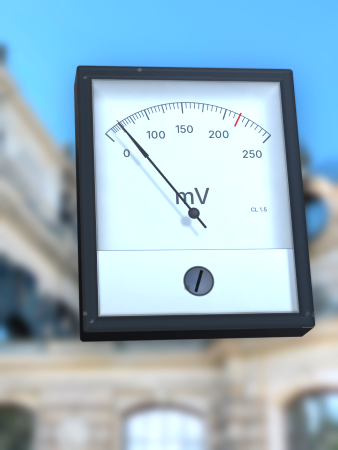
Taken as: value=50 unit=mV
